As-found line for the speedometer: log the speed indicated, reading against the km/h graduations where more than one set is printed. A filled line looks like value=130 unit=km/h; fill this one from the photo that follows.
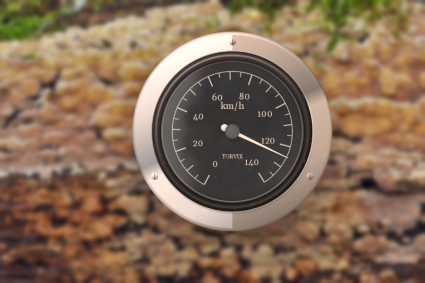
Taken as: value=125 unit=km/h
